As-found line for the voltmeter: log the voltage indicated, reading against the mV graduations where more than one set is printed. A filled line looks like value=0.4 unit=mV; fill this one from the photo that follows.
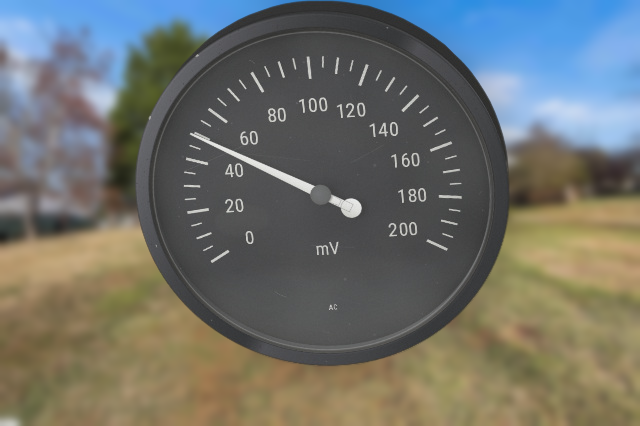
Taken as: value=50 unit=mV
